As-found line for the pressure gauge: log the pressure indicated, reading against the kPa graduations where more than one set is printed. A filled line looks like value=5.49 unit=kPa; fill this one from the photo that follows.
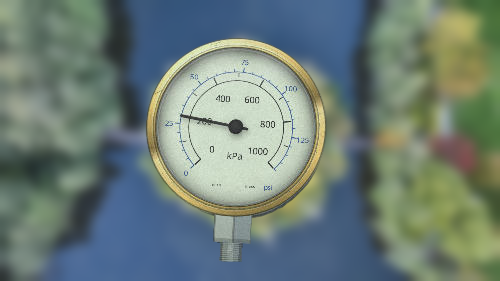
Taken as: value=200 unit=kPa
